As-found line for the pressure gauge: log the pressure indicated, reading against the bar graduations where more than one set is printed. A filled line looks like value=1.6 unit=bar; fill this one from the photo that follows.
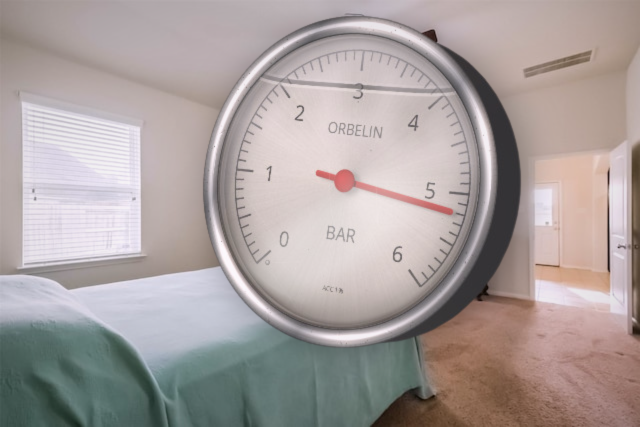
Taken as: value=5.2 unit=bar
